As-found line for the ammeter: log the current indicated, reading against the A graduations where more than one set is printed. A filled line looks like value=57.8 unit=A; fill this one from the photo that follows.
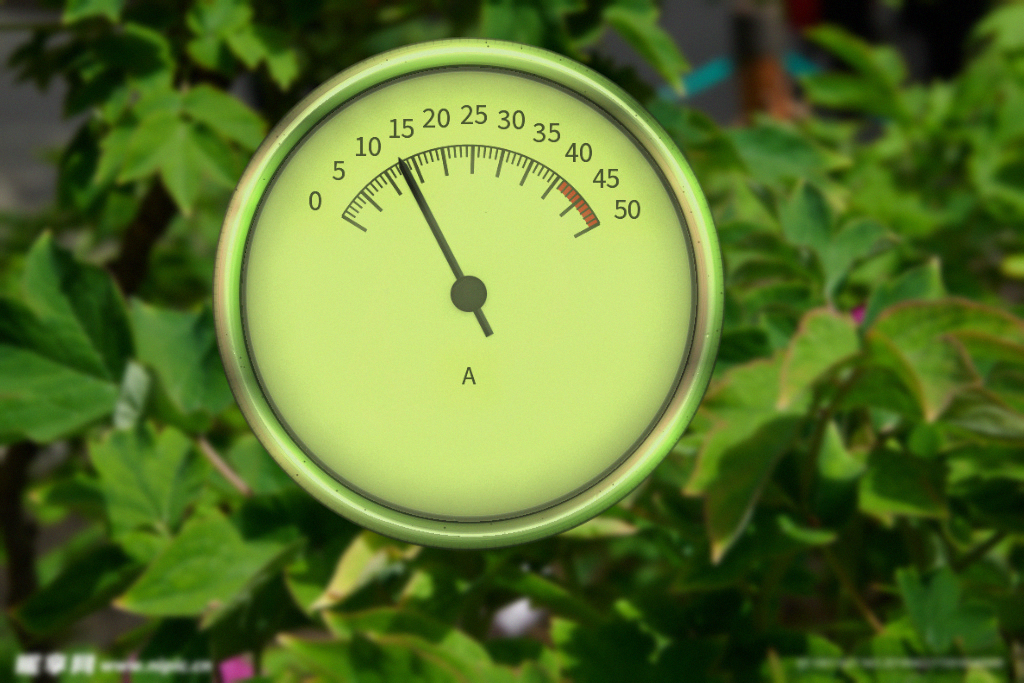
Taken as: value=13 unit=A
